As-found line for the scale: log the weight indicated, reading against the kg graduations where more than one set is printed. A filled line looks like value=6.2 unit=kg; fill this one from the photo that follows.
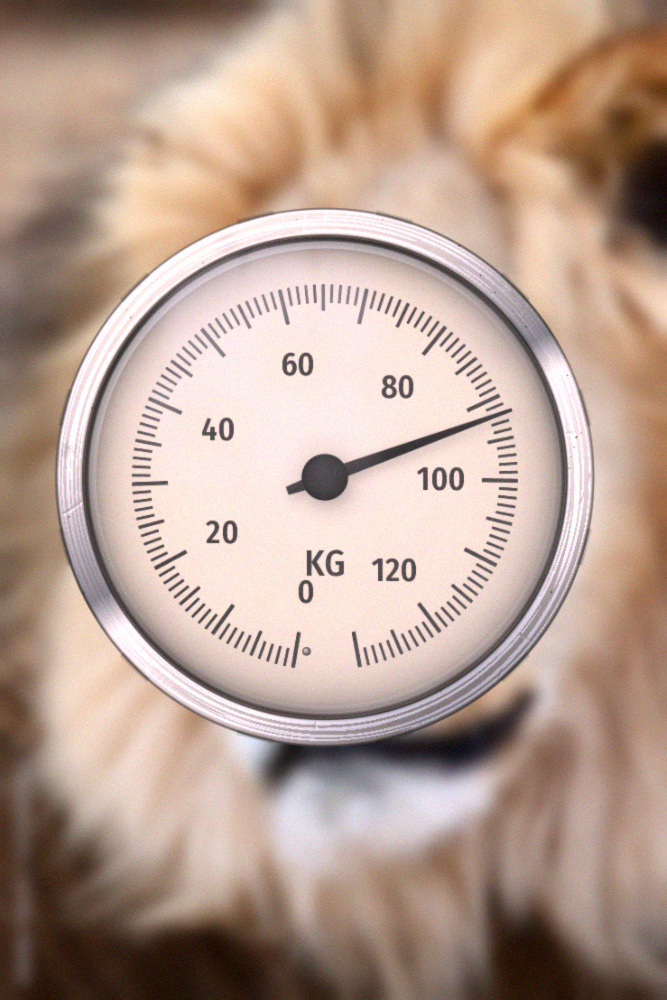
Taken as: value=92 unit=kg
